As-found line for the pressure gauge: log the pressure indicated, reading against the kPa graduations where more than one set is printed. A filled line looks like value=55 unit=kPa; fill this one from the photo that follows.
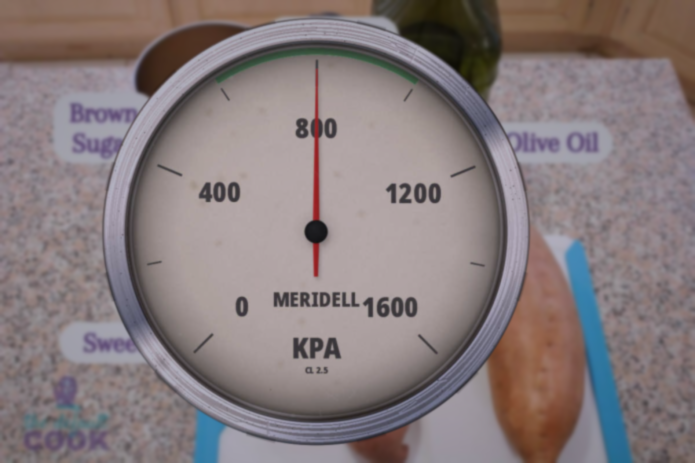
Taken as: value=800 unit=kPa
